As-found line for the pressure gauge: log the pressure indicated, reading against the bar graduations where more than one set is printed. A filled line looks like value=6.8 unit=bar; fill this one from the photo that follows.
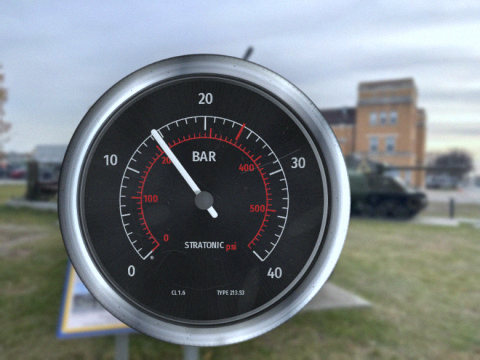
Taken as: value=14.5 unit=bar
